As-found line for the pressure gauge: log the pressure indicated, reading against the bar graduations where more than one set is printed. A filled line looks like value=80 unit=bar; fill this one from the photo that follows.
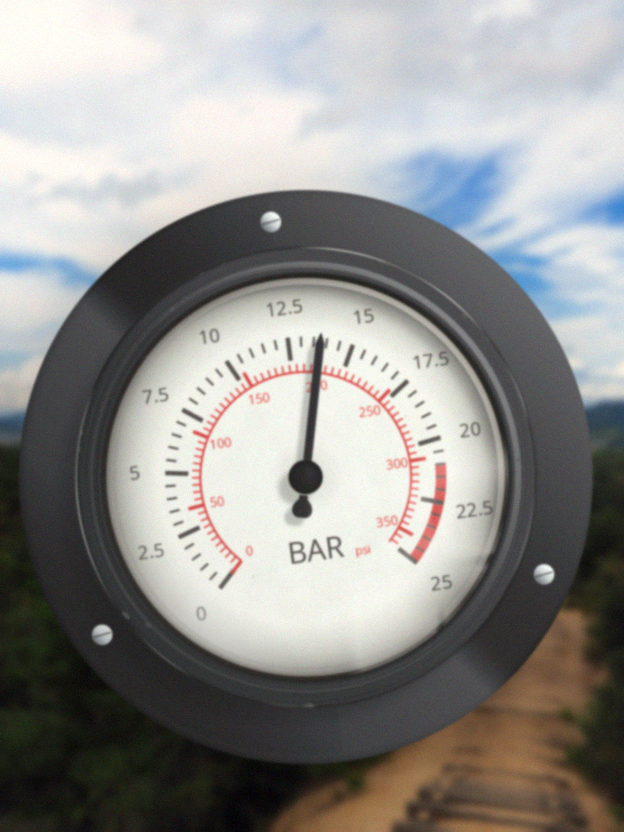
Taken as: value=13.75 unit=bar
